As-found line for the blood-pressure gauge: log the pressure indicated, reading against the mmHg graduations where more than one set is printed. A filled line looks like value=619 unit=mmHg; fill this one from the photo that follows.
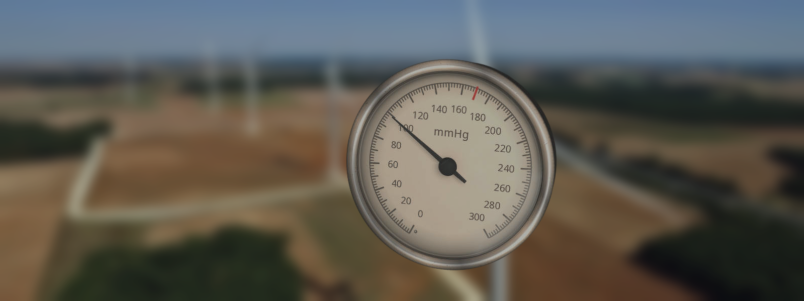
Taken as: value=100 unit=mmHg
